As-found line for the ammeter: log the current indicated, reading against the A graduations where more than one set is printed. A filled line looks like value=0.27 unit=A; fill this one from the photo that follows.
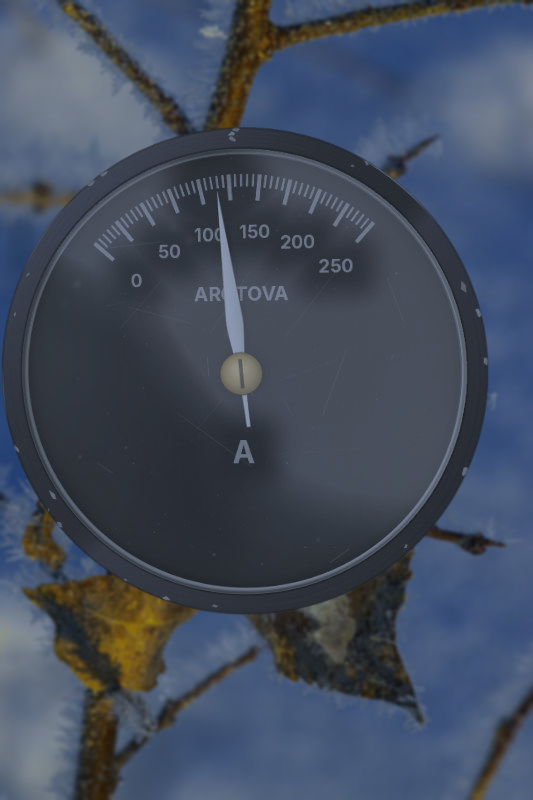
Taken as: value=115 unit=A
